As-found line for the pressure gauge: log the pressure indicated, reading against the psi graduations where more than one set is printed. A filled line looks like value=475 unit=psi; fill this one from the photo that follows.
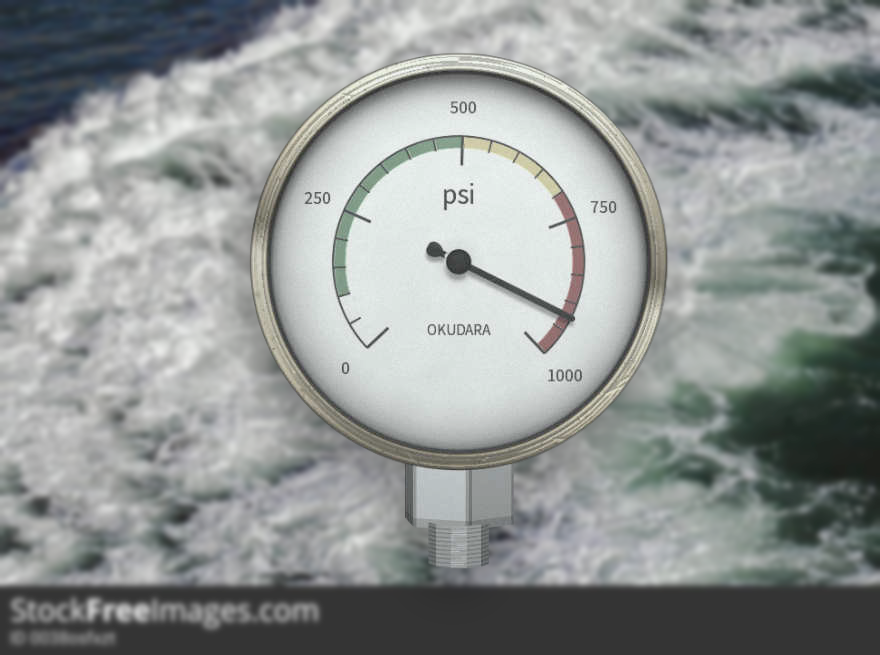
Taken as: value=925 unit=psi
